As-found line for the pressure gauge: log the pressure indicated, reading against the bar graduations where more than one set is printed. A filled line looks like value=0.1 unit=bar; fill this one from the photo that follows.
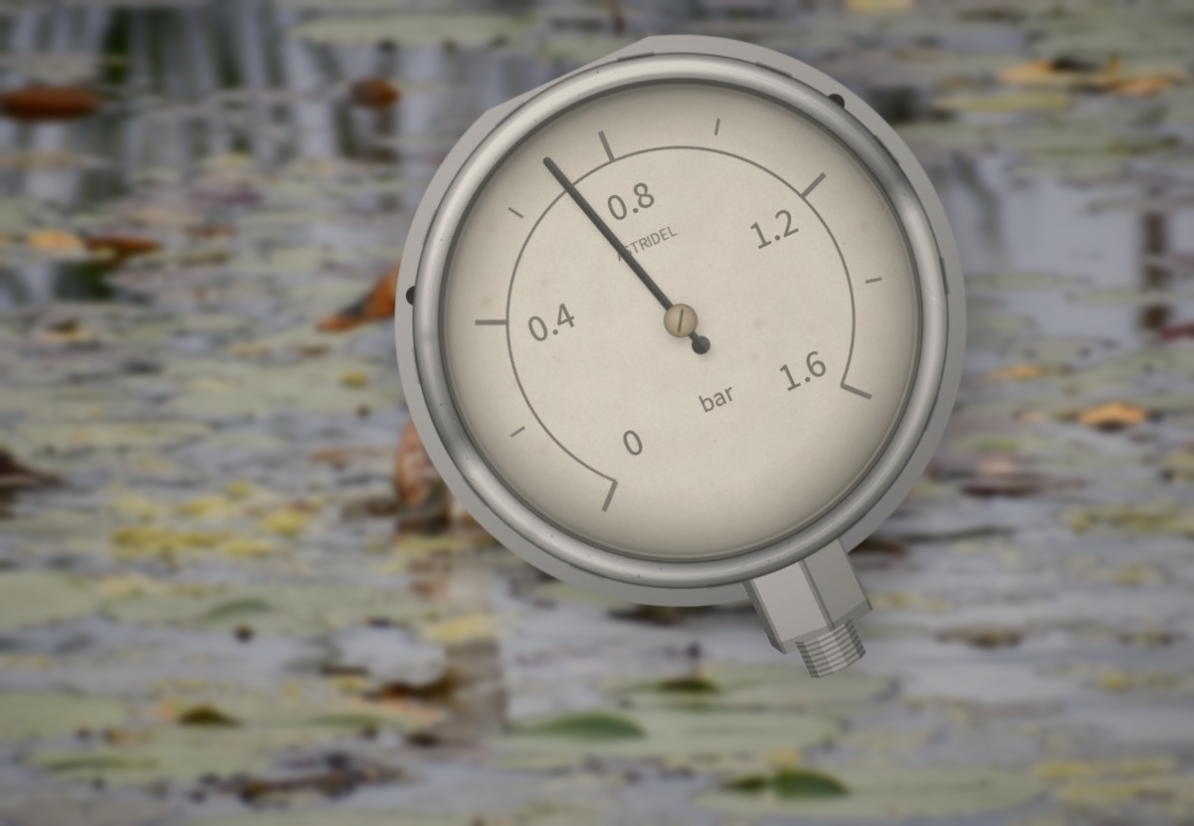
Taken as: value=0.7 unit=bar
